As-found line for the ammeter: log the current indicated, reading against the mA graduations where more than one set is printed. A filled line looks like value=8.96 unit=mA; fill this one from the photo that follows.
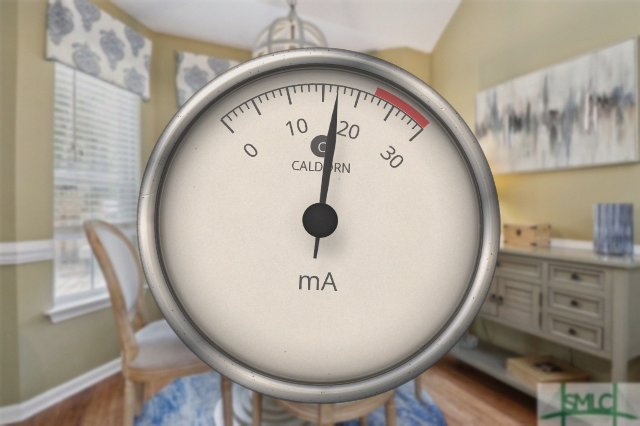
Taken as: value=17 unit=mA
